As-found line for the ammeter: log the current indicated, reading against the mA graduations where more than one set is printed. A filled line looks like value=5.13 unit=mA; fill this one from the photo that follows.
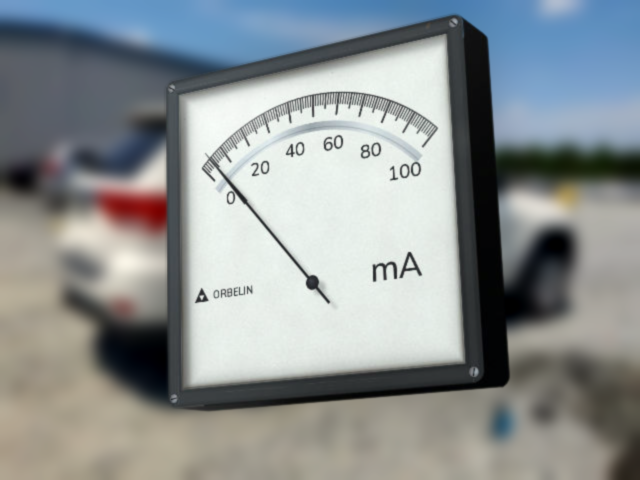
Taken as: value=5 unit=mA
